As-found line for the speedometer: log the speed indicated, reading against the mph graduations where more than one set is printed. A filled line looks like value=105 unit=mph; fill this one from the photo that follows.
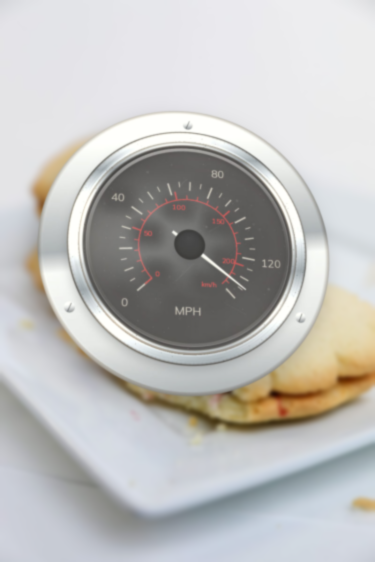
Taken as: value=135 unit=mph
